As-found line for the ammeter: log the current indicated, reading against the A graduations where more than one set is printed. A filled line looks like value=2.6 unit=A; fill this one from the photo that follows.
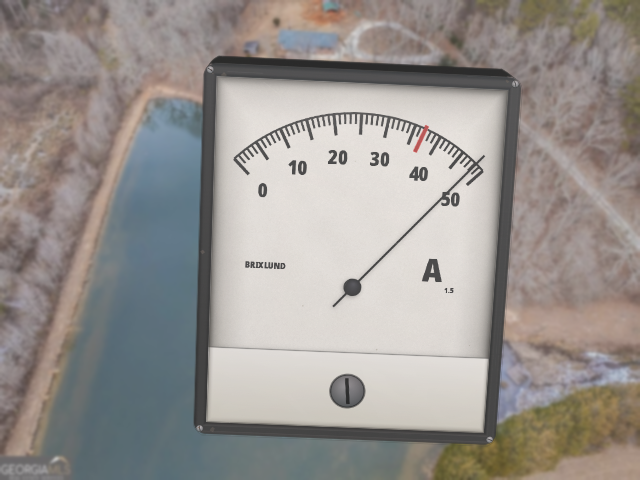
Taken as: value=48 unit=A
